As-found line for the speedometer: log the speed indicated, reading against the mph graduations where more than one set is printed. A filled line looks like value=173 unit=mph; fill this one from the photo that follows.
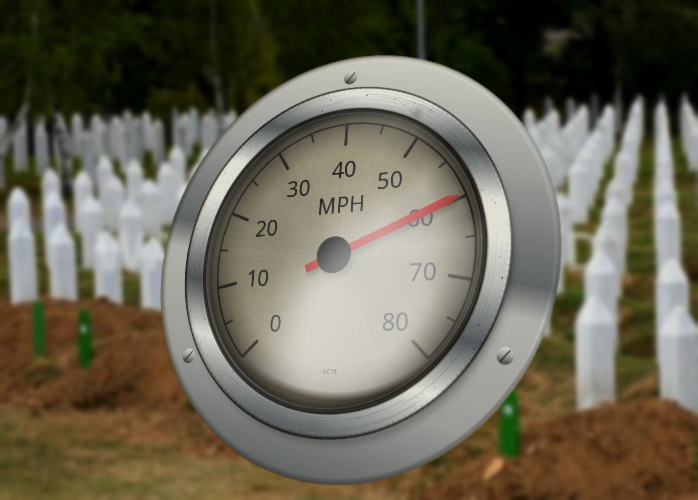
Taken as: value=60 unit=mph
